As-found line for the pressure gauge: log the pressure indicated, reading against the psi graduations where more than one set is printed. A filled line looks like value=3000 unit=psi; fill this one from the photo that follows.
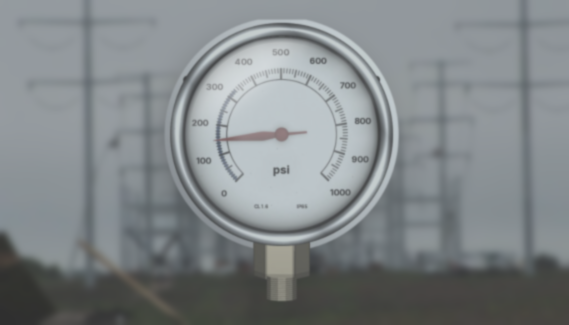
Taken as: value=150 unit=psi
